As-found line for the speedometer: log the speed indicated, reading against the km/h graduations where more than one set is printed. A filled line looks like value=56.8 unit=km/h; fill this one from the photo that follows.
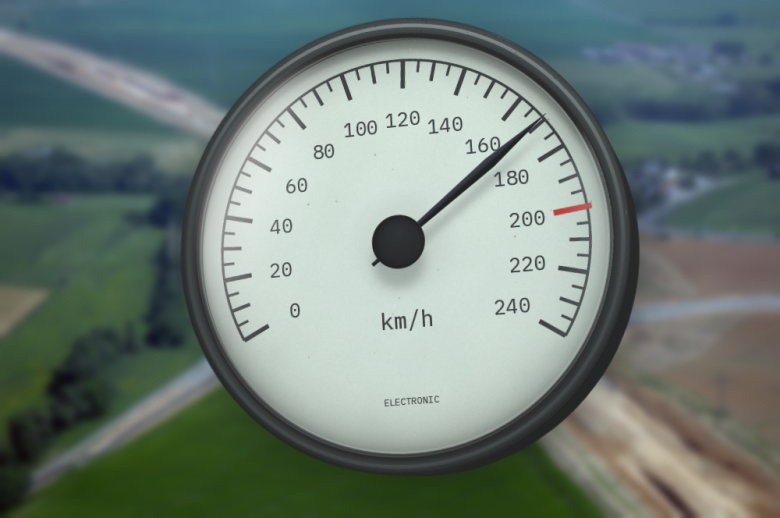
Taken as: value=170 unit=km/h
